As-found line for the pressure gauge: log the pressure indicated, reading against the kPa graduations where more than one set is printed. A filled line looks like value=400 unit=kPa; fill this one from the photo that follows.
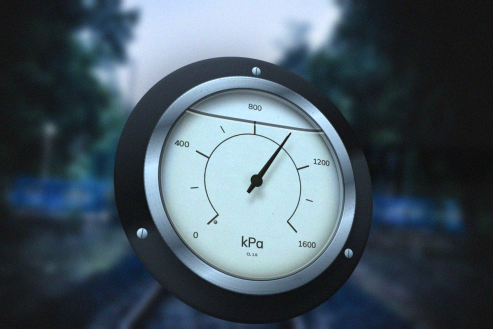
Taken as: value=1000 unit=kPa
